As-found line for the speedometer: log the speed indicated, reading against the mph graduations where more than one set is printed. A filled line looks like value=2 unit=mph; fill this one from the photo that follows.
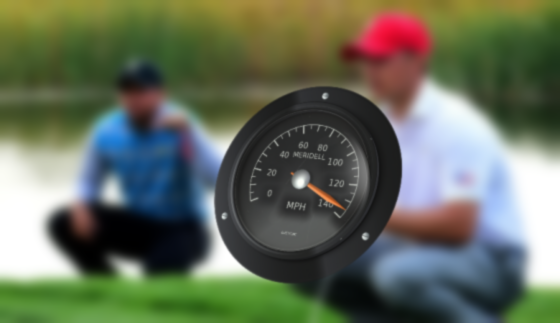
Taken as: value=135 unit=mph
